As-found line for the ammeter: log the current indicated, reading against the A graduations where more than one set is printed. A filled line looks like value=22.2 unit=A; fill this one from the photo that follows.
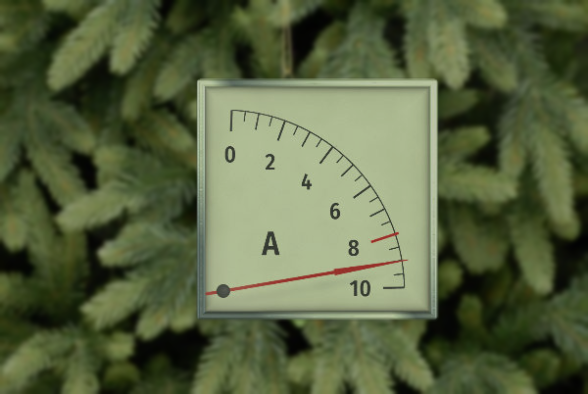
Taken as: value=9 unit=A
